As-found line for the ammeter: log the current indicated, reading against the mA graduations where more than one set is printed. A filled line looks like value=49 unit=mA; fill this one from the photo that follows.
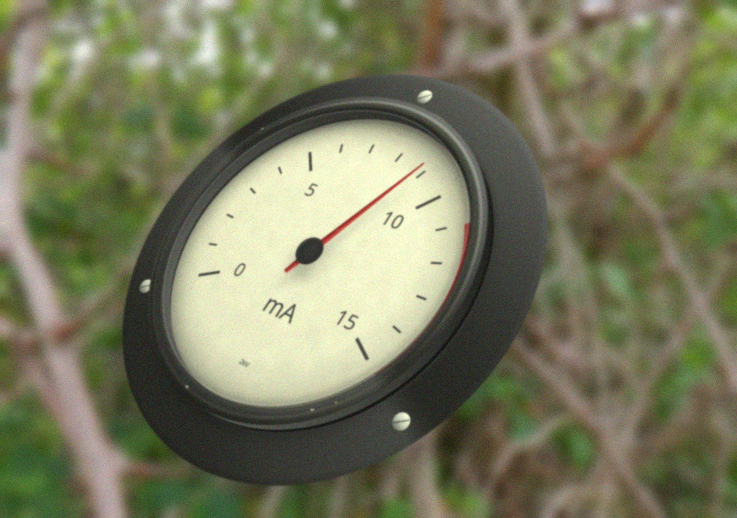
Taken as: value=9 unit=mA
